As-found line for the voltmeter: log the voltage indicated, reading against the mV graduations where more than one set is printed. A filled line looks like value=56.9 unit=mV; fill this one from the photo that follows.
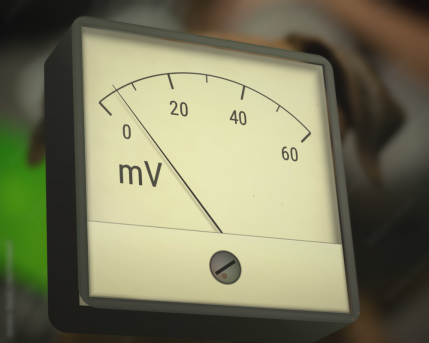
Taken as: value=5 unit=mV
